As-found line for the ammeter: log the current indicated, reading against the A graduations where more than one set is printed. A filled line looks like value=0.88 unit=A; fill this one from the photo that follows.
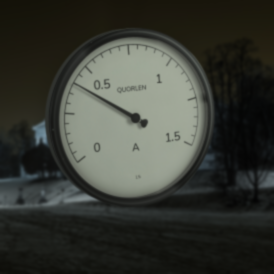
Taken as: value=0.4 unit=A
